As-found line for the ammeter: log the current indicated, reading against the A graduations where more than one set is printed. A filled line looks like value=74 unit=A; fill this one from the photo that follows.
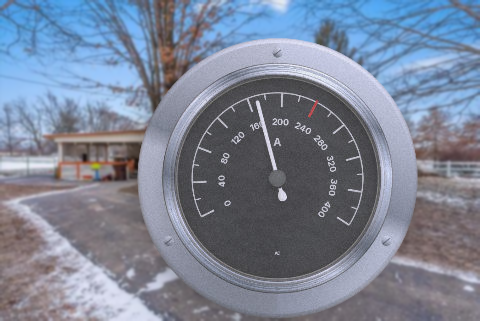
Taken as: value=170 unit=A
